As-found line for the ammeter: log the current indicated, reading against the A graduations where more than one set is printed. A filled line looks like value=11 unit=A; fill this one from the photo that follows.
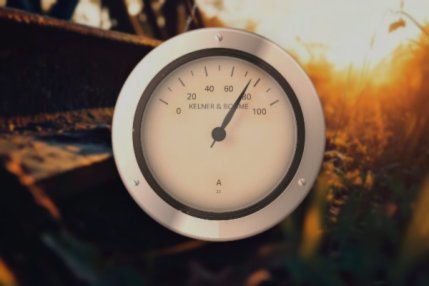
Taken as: value=75 unit=A
